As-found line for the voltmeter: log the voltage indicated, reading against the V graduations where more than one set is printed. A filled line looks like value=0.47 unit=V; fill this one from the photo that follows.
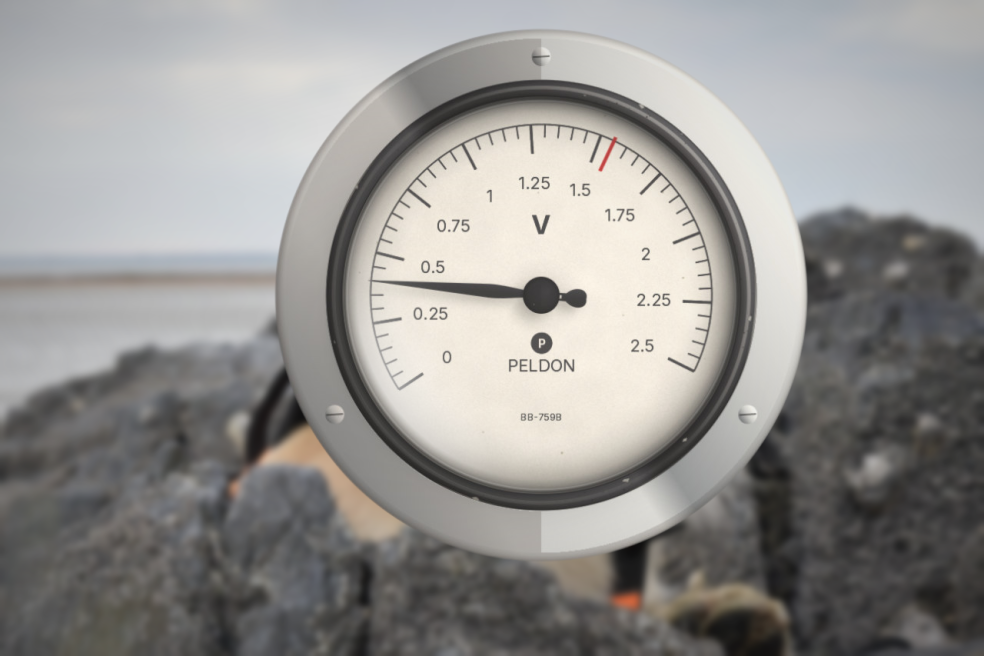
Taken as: value=0.4 unit=V
